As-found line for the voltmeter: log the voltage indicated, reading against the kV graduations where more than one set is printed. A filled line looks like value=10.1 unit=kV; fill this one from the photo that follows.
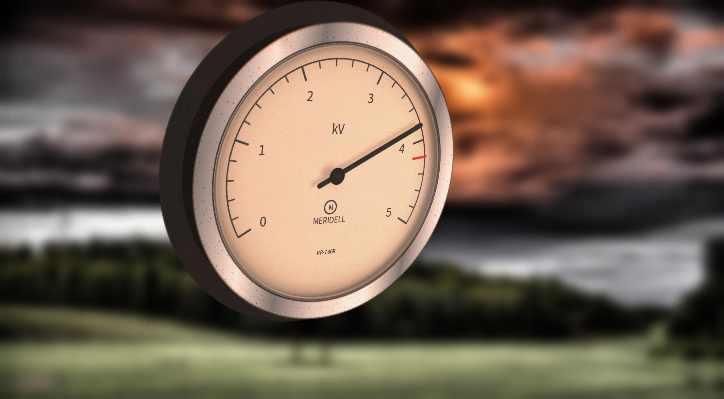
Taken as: value=3.8 unit=kV
